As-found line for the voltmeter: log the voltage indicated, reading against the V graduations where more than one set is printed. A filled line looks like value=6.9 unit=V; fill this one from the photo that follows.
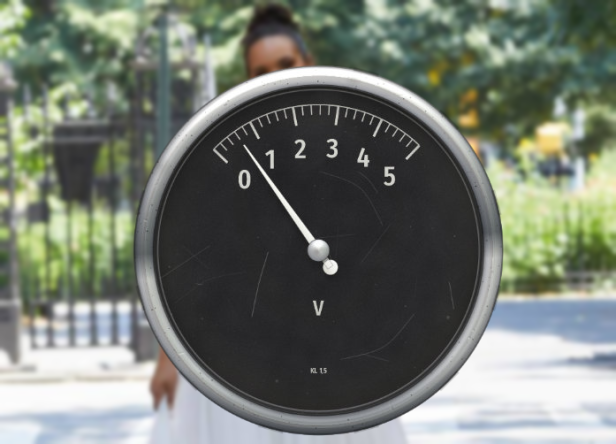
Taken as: value=0.6 unit=V
